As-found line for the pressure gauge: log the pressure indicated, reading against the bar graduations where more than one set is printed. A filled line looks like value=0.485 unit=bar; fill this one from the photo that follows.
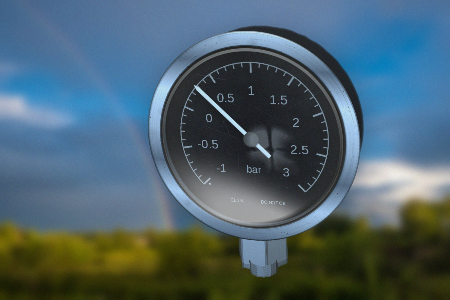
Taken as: value=0.3 unit=bar
